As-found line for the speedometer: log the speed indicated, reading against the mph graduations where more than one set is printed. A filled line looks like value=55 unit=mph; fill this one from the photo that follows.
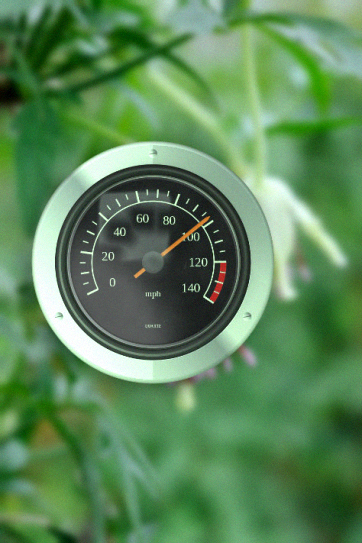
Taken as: value=97.5 unit=mph
